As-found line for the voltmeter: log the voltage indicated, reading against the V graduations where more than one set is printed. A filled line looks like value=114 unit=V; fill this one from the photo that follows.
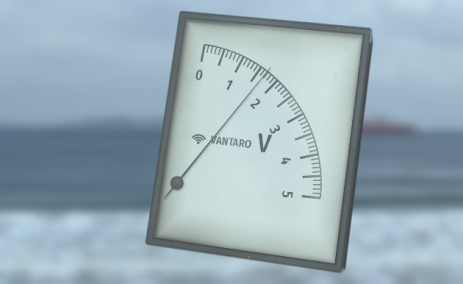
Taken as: value=1.7 unit=V
